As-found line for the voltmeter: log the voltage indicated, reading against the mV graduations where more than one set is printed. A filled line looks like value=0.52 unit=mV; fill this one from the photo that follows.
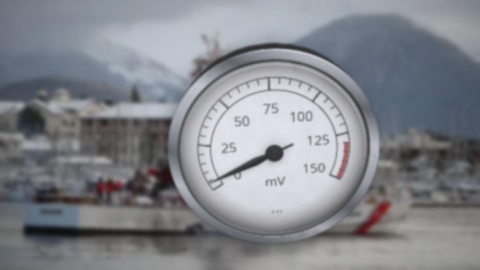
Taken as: value=5 unit=mV
